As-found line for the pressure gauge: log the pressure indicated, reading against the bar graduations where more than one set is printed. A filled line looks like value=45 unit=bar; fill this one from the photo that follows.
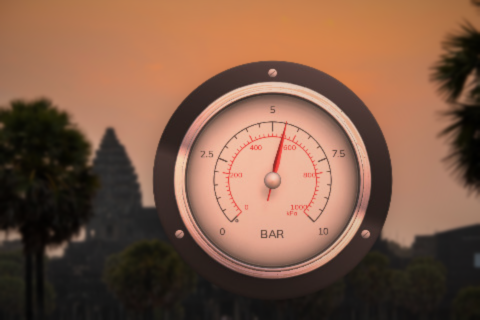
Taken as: value=5.5 unit=bar
